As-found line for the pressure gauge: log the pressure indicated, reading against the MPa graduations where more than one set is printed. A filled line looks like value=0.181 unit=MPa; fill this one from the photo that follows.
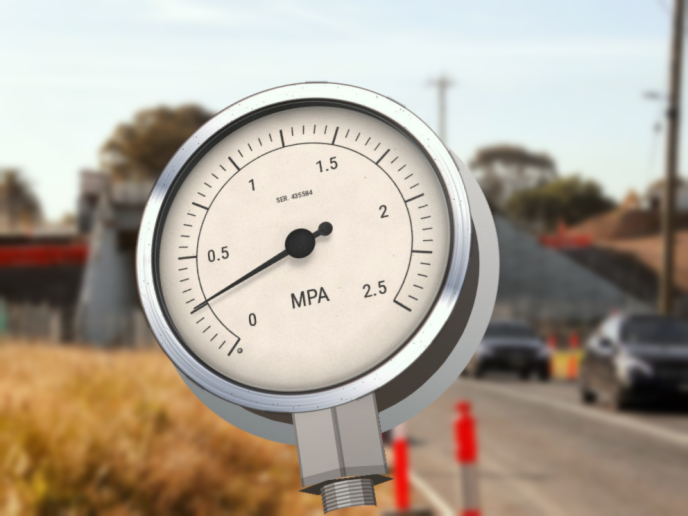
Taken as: value=0.25 unit=MPa
